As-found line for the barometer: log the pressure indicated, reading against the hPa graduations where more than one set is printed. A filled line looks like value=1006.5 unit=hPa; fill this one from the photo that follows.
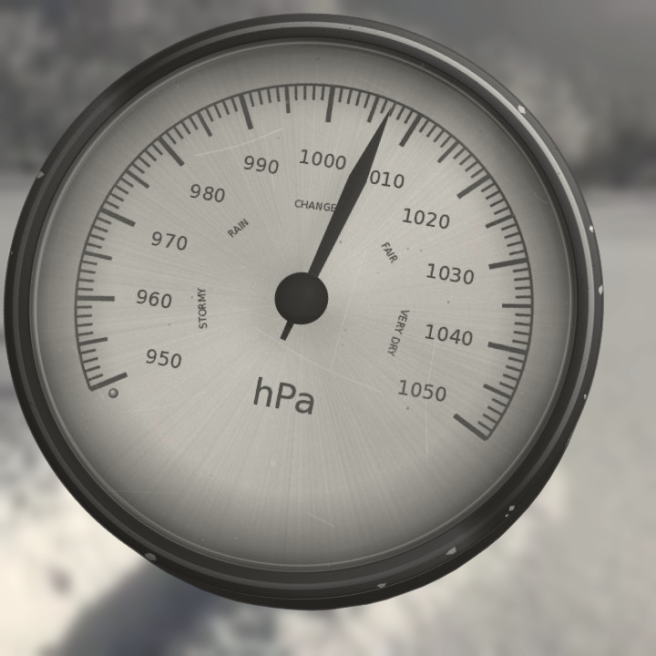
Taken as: value=1007 unit=hPa
